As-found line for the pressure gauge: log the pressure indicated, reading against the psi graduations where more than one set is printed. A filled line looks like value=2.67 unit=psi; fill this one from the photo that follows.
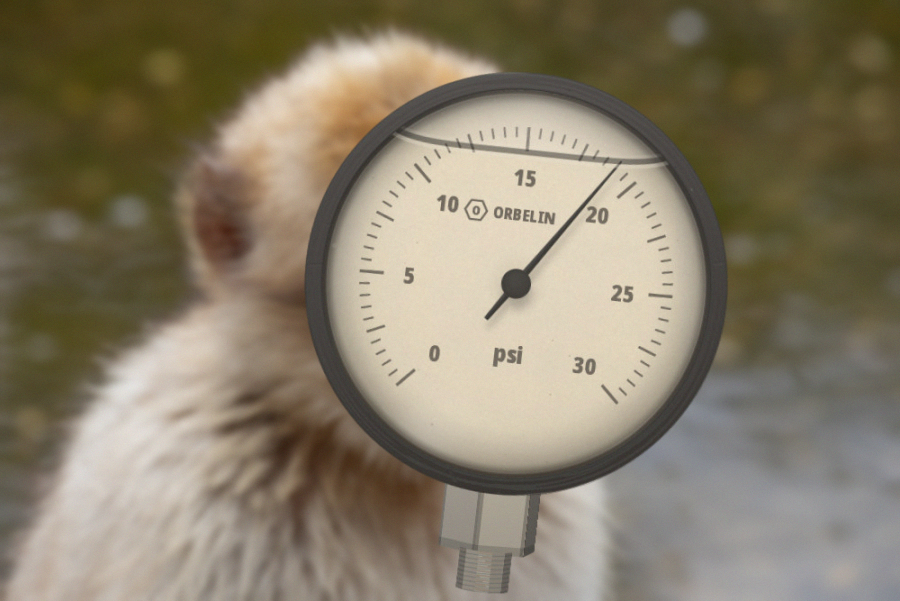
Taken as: value=19 unit=psi
